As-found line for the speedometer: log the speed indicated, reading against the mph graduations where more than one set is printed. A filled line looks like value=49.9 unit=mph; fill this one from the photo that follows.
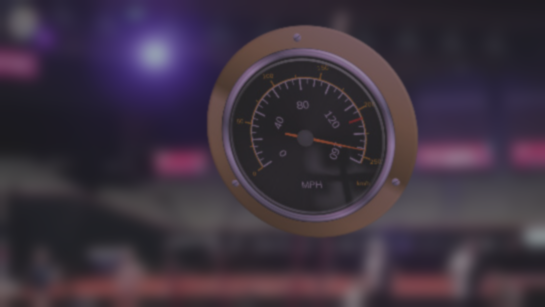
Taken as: value=150 unit=mph
